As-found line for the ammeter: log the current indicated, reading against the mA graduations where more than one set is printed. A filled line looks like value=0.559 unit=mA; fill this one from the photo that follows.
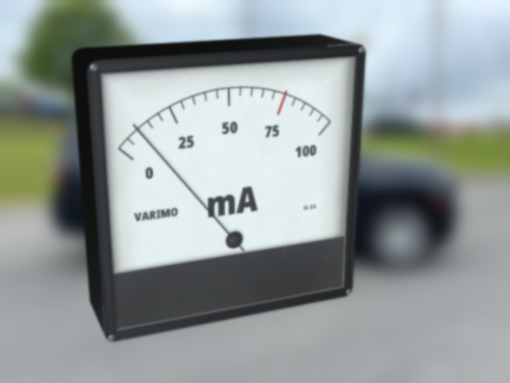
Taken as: value=10 unit=mA
